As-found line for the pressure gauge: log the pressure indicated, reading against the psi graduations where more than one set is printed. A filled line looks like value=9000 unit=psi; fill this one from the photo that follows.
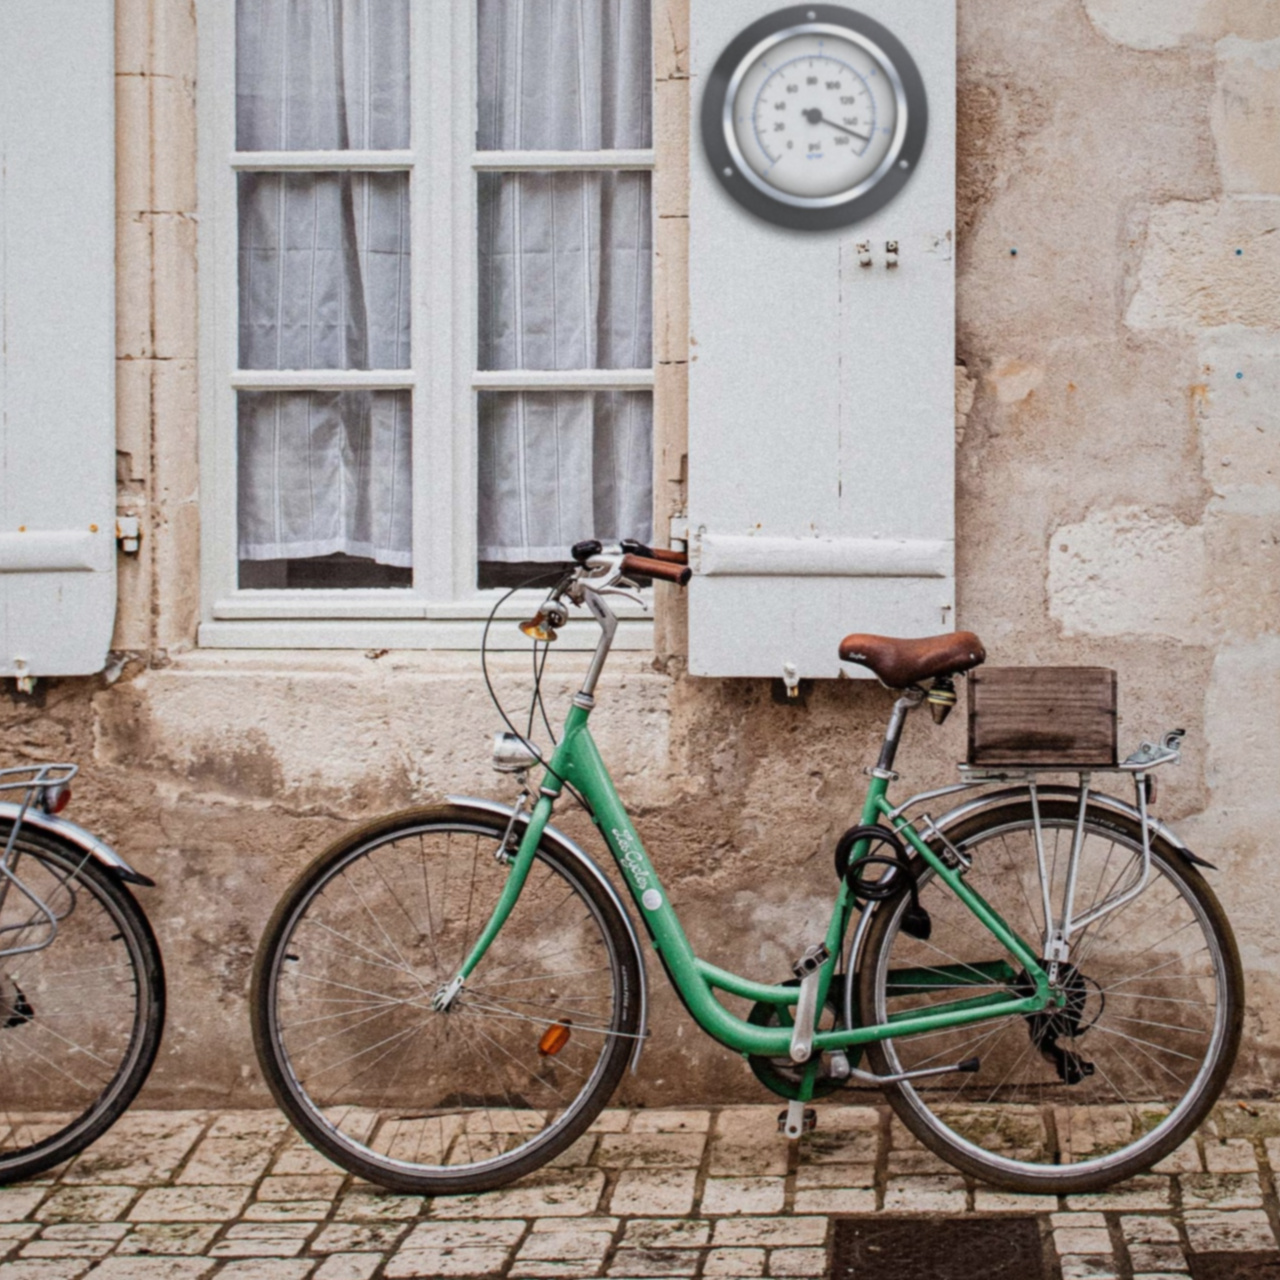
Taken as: value=150 unit=psi
